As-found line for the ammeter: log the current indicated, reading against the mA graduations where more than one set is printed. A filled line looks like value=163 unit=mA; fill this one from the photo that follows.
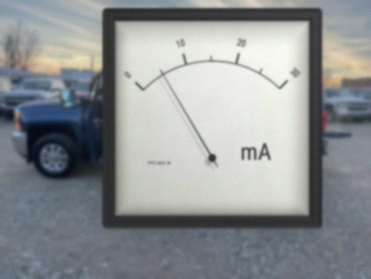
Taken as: value=5 unit=mA
